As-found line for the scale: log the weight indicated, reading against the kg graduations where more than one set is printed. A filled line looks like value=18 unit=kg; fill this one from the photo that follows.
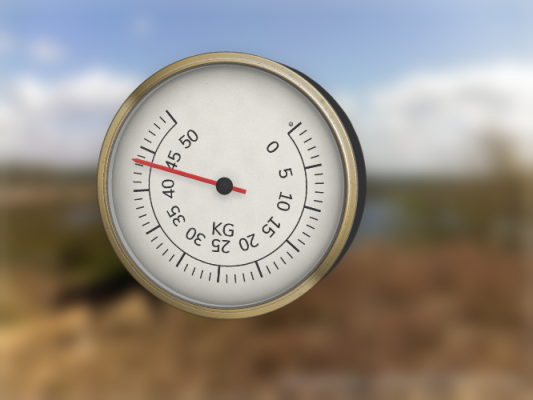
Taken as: value=43.5 unit=kg
